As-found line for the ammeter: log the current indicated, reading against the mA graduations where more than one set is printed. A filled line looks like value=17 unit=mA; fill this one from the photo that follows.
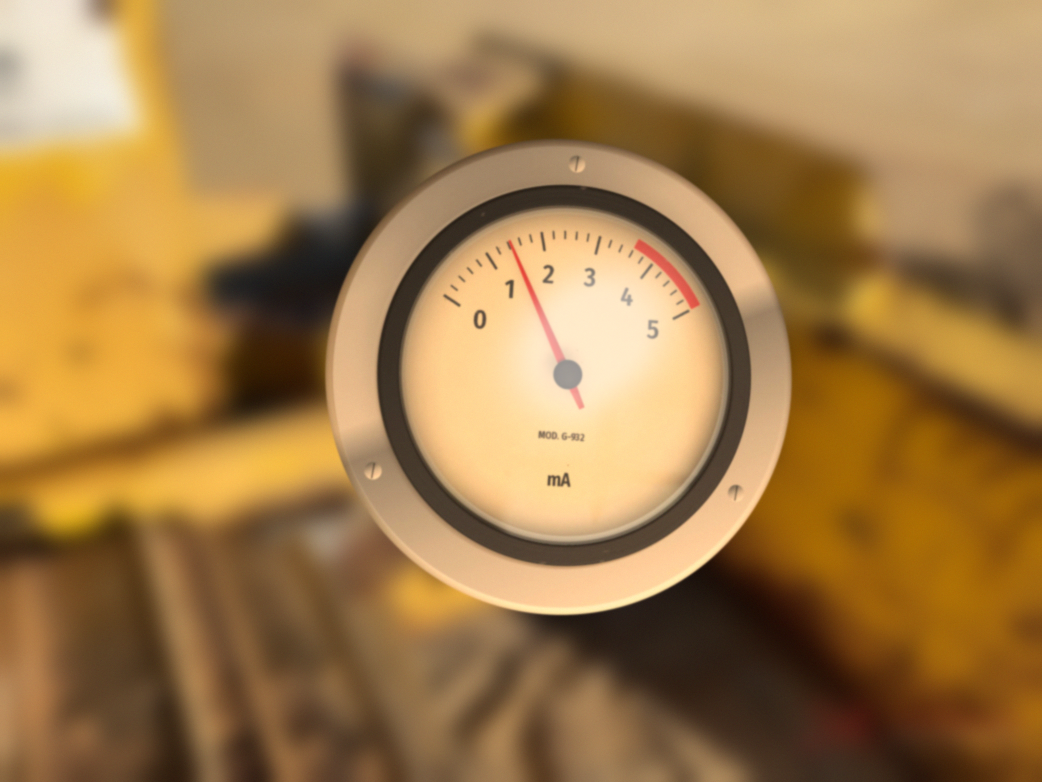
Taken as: value=1.4 unit=mA
